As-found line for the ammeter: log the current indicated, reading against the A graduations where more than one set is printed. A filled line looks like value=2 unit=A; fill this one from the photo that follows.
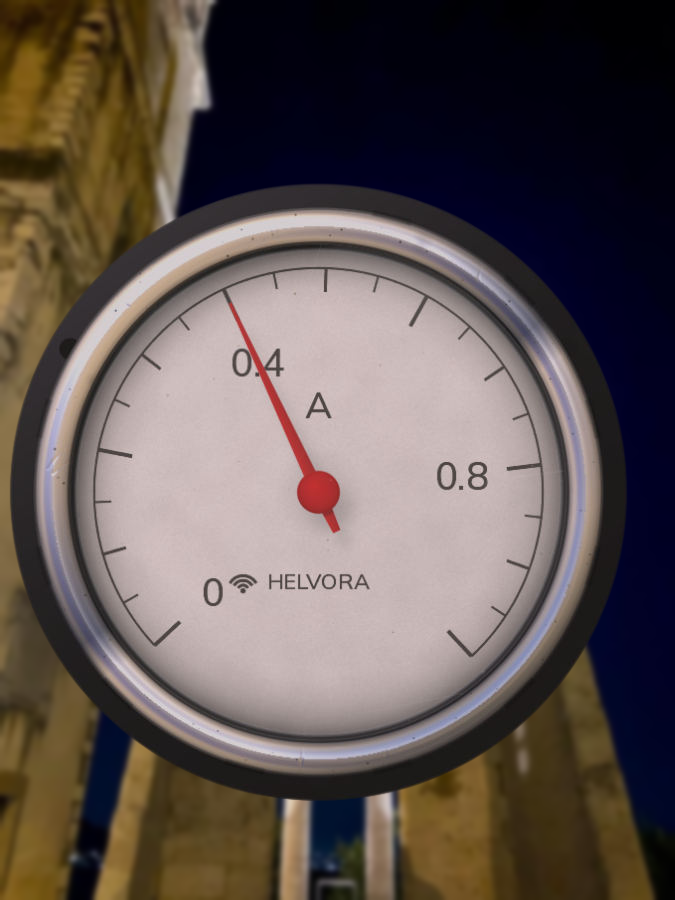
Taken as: value=0.4 unit=A
